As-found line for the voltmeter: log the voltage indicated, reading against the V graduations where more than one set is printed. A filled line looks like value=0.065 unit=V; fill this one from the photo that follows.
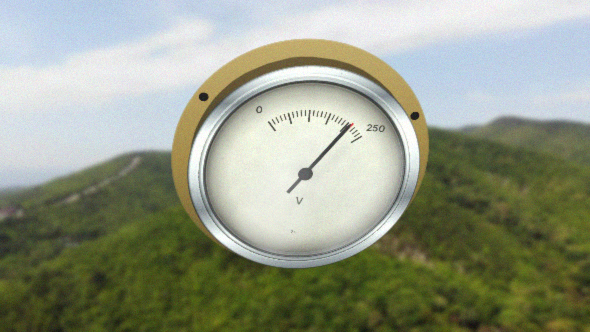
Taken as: value=200 unit=V
